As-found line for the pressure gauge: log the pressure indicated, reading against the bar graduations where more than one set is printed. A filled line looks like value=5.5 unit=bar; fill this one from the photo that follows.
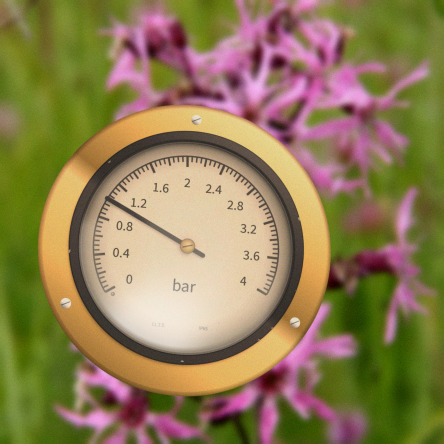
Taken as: value=1 unit=bar
